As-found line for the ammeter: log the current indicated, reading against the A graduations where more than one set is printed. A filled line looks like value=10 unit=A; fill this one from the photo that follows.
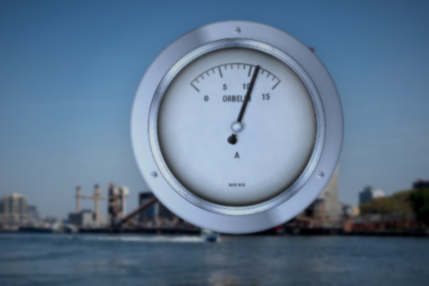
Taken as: value=11 unit=A
